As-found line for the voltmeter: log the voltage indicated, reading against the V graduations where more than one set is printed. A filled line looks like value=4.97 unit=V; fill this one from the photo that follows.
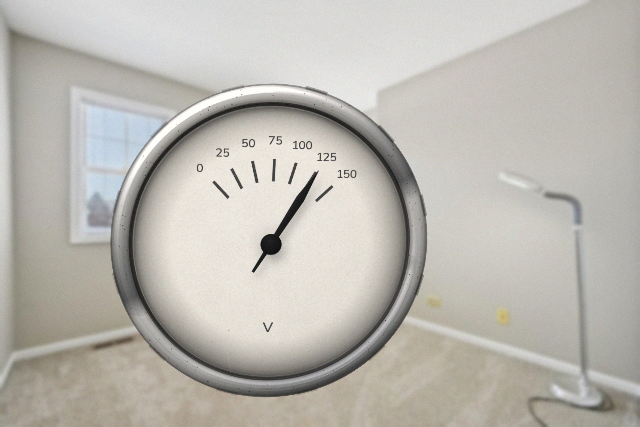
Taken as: value=125 unit=V
